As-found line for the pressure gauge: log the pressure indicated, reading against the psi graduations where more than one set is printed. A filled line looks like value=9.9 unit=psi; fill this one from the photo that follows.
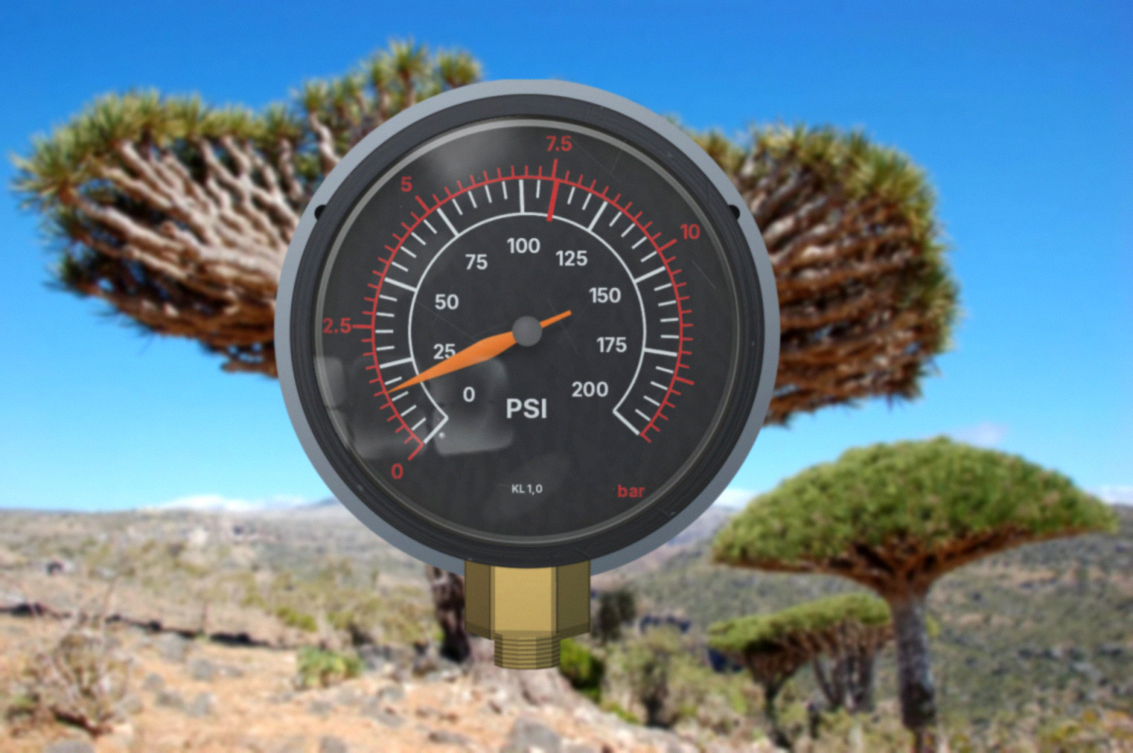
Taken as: value=17.5 unit=psi
